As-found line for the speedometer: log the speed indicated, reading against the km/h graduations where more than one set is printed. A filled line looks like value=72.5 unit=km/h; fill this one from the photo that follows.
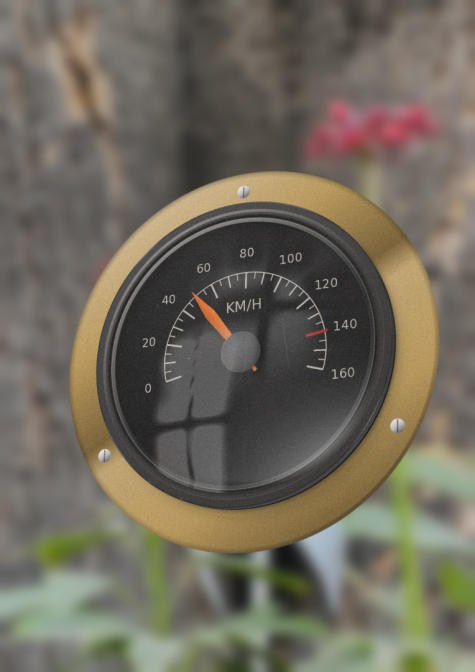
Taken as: value=50 unit=km/h
